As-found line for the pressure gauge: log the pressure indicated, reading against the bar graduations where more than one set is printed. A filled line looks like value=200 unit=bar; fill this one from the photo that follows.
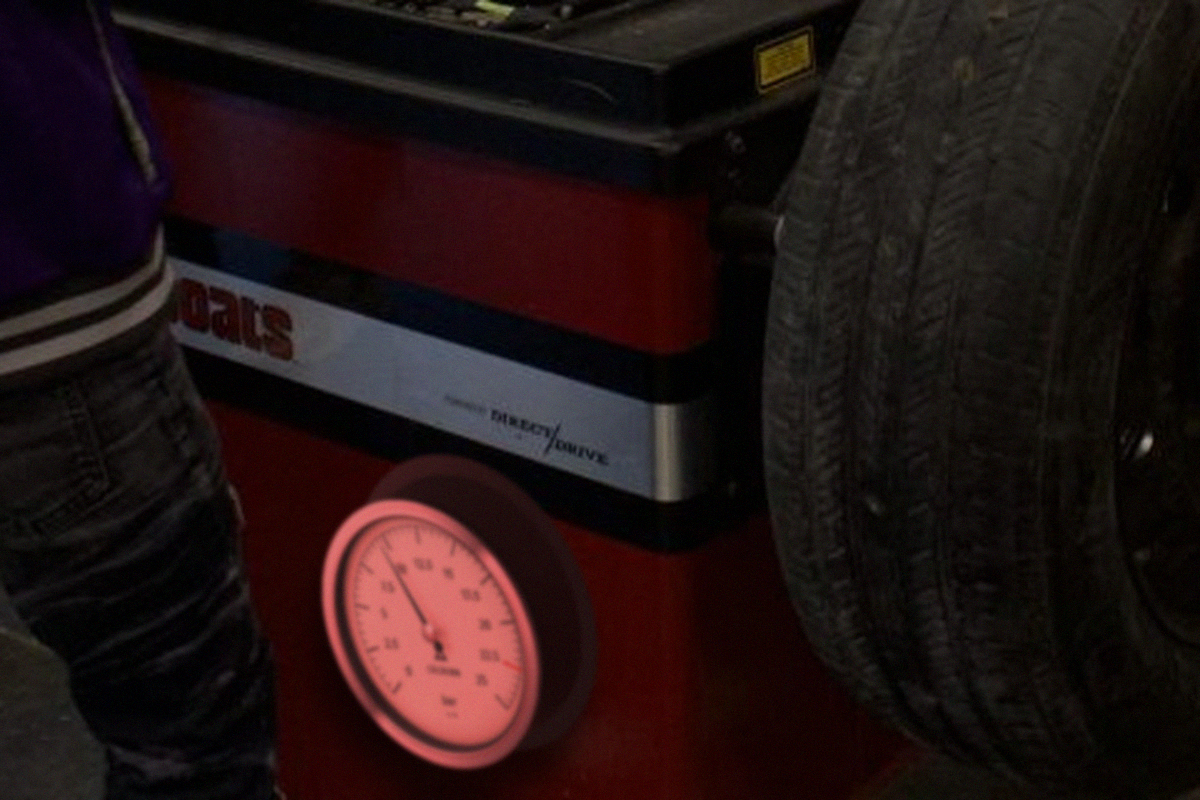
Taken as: value=10 unit=bar
